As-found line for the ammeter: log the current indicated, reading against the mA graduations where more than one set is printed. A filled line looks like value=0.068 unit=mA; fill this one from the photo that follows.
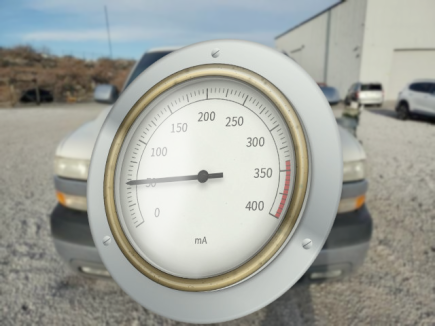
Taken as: value=50 unit=mA
